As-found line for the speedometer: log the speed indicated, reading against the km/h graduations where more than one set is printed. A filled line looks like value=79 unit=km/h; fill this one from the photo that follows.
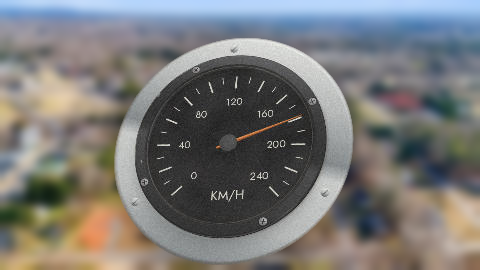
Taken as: value=180 unit=km/h
